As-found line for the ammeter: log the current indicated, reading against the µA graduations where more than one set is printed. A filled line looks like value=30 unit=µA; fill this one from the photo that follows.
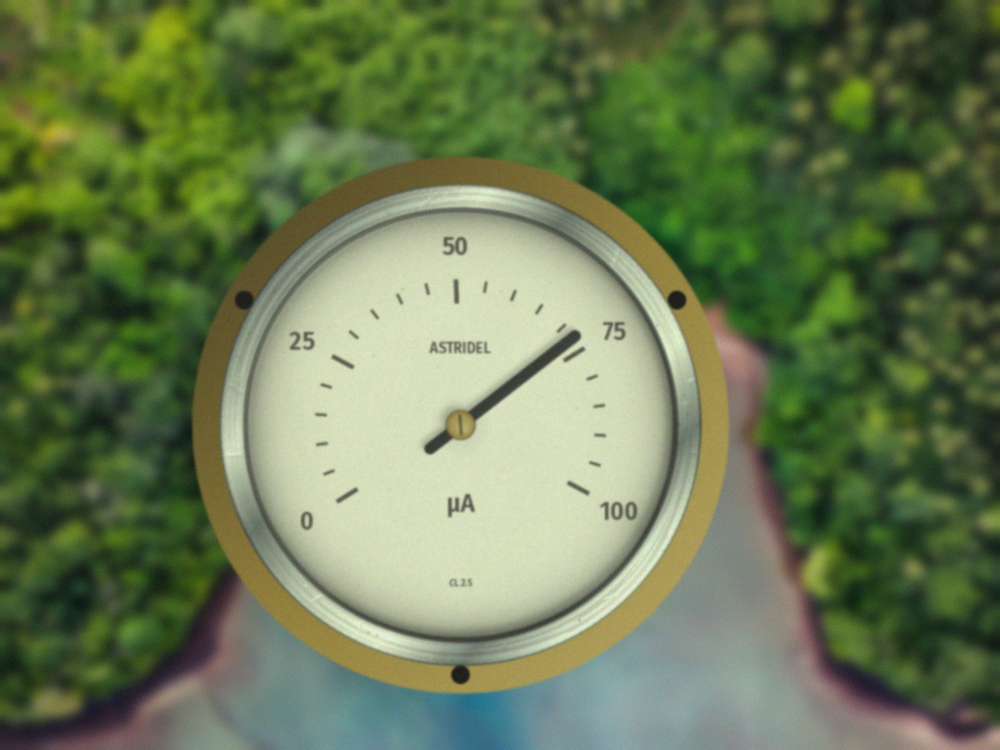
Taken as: value=72.5 unit=µA
